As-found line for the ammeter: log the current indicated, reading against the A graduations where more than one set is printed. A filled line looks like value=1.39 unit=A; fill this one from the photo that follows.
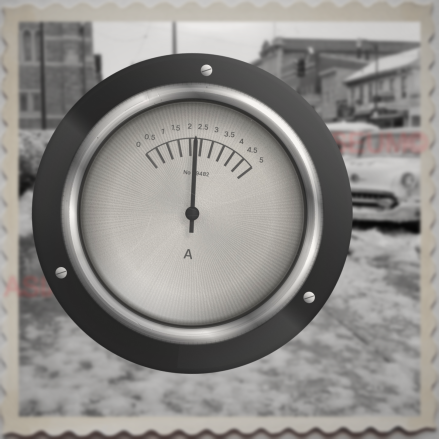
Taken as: value=2.25 unit=A
